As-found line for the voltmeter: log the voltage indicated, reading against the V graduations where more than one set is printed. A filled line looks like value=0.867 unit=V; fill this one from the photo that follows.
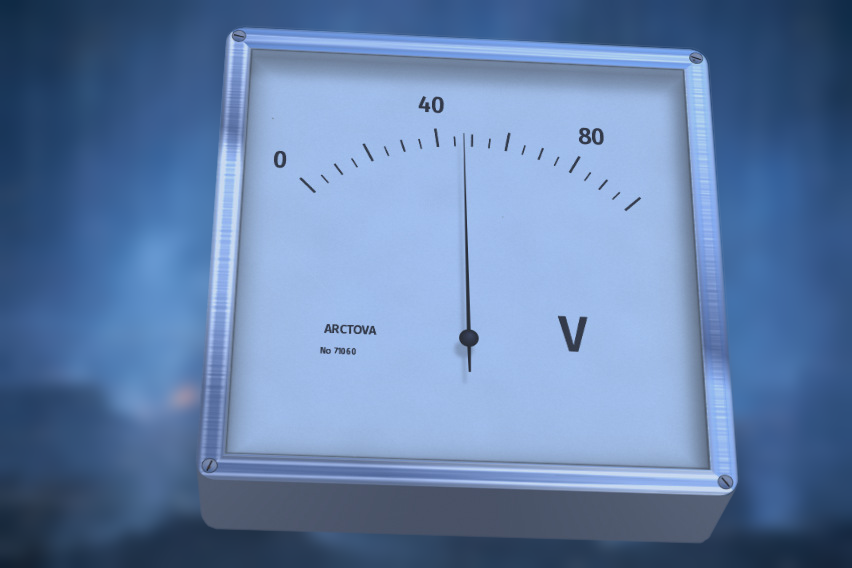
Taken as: value=47.5 unit=V
